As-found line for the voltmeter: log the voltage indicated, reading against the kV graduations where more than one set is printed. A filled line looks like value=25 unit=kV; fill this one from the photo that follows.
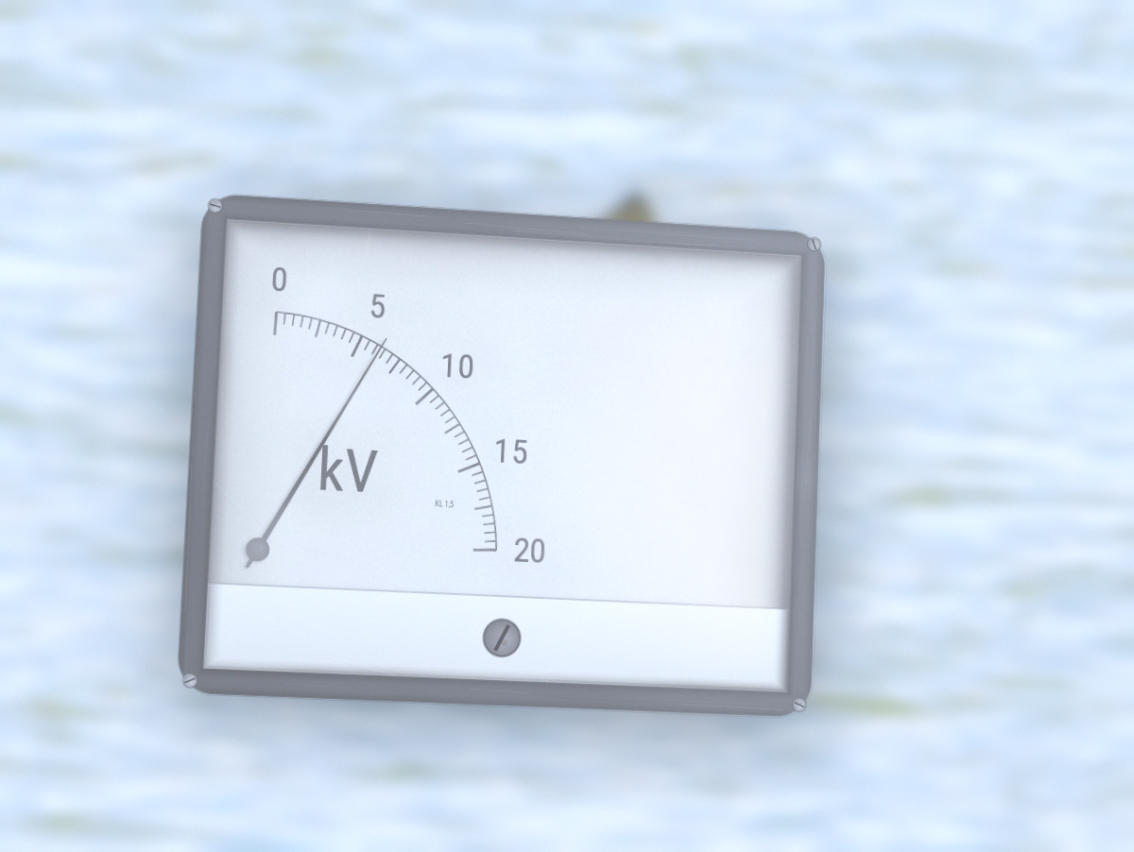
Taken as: value=6.25 unit=kV
